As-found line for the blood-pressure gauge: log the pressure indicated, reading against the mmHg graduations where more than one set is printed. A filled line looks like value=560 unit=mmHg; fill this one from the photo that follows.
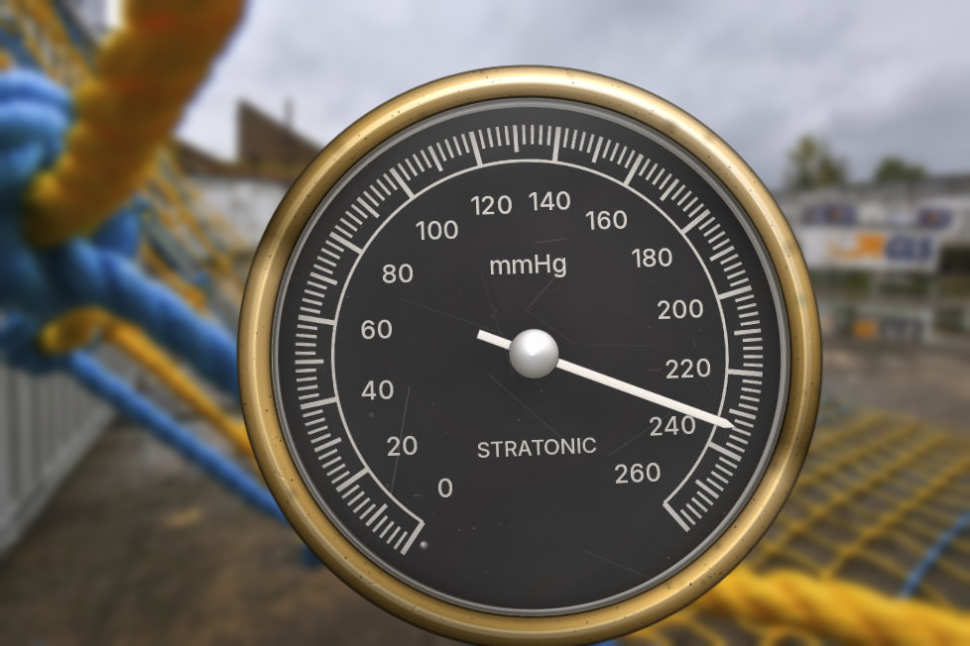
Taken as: value=234 unit=mmHg
